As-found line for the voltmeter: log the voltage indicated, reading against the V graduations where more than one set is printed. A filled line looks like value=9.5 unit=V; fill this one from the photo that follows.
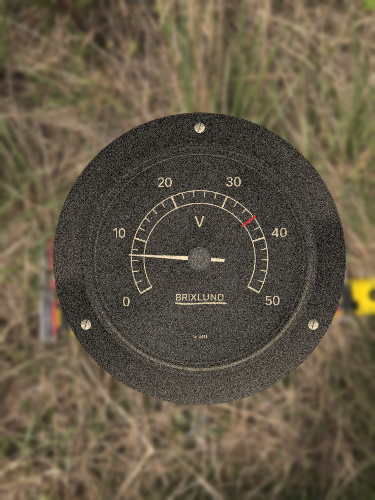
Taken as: value=7 unit=V
